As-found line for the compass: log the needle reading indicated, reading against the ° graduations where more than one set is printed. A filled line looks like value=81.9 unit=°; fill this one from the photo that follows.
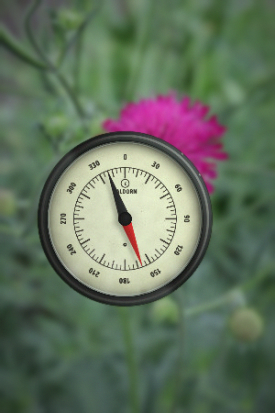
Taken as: value=160 unit=°
